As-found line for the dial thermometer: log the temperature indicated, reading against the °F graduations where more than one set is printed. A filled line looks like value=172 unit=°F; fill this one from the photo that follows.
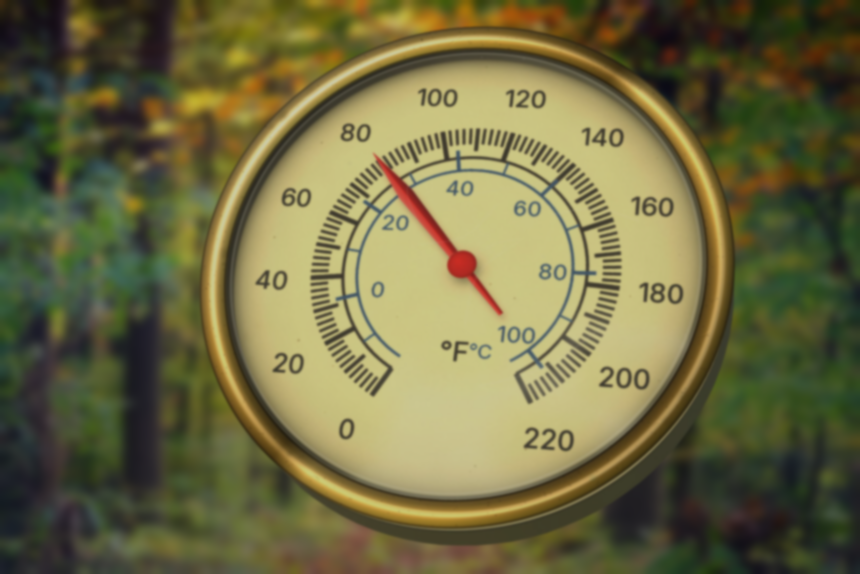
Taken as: value=80 unit=°F
